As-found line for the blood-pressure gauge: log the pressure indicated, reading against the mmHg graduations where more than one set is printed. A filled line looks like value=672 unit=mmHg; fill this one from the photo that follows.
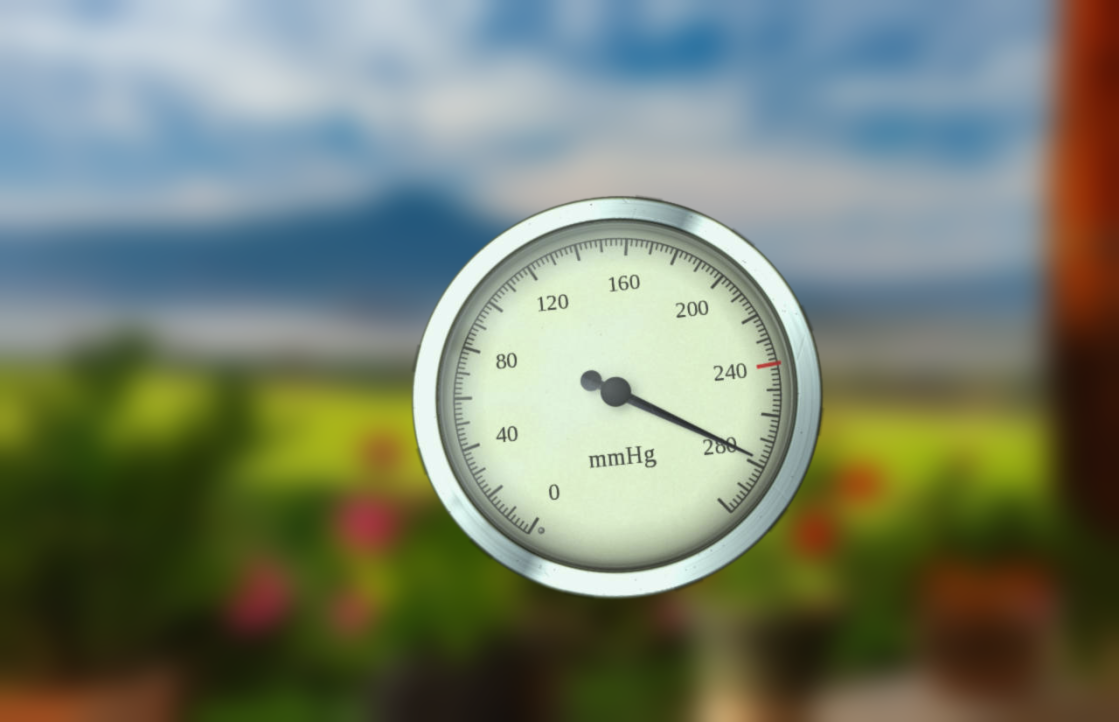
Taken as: value=278 unit=mmHg
